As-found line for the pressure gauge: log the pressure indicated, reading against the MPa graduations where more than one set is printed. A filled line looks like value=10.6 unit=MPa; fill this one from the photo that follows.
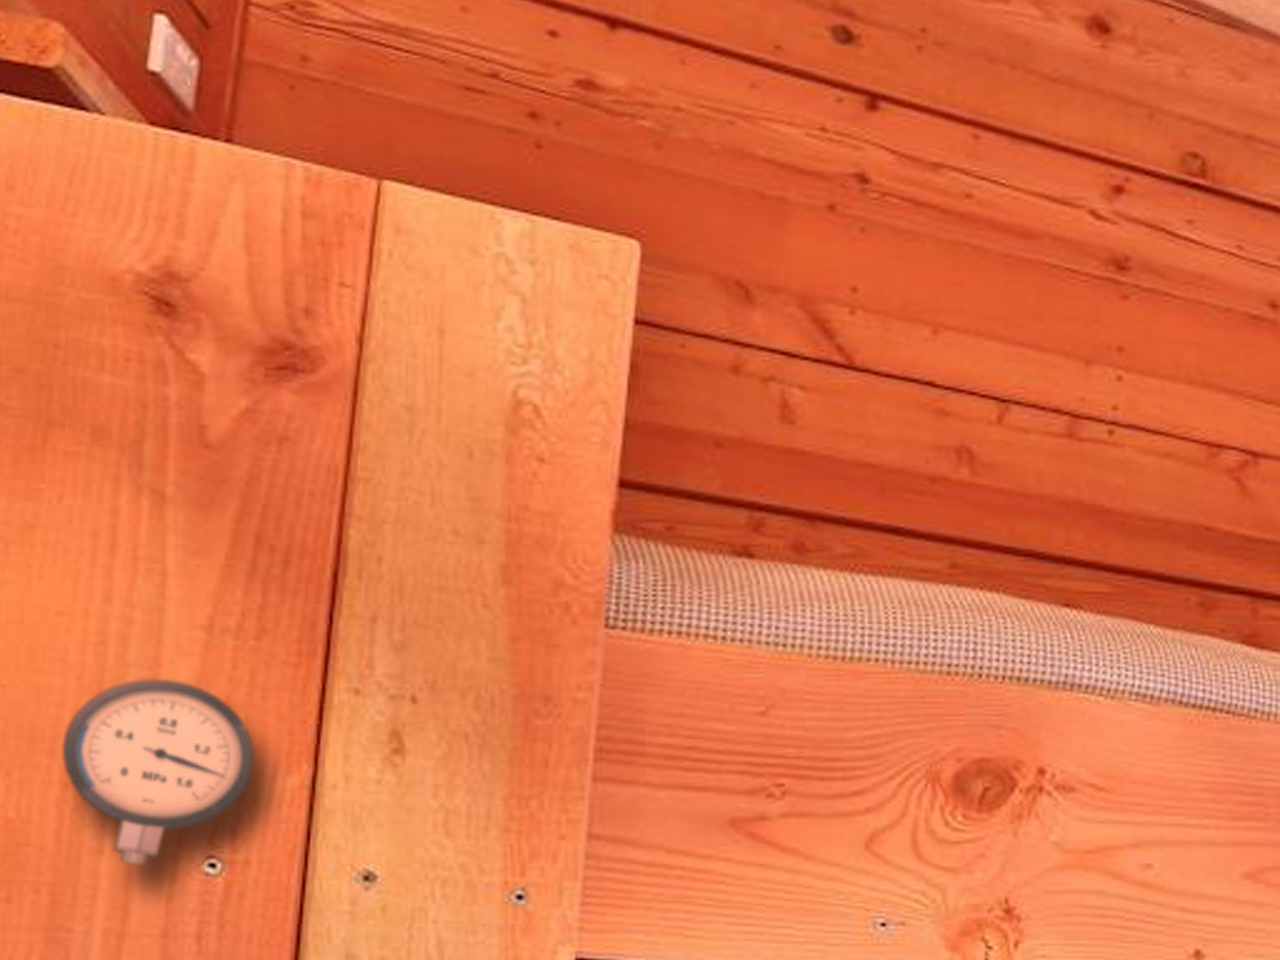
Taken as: value=1.4 unit=MPa
